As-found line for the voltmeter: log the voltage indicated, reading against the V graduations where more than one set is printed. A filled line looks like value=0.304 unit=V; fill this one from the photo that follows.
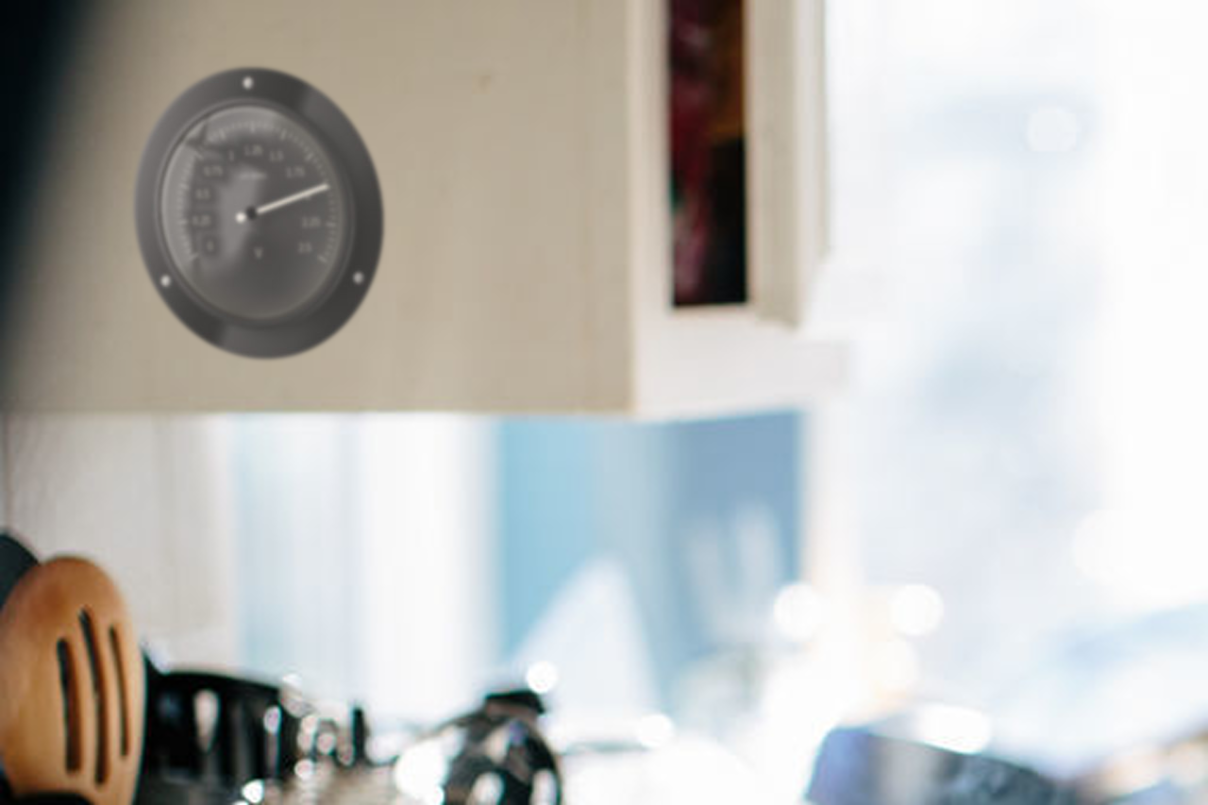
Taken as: value=2 unit=V
